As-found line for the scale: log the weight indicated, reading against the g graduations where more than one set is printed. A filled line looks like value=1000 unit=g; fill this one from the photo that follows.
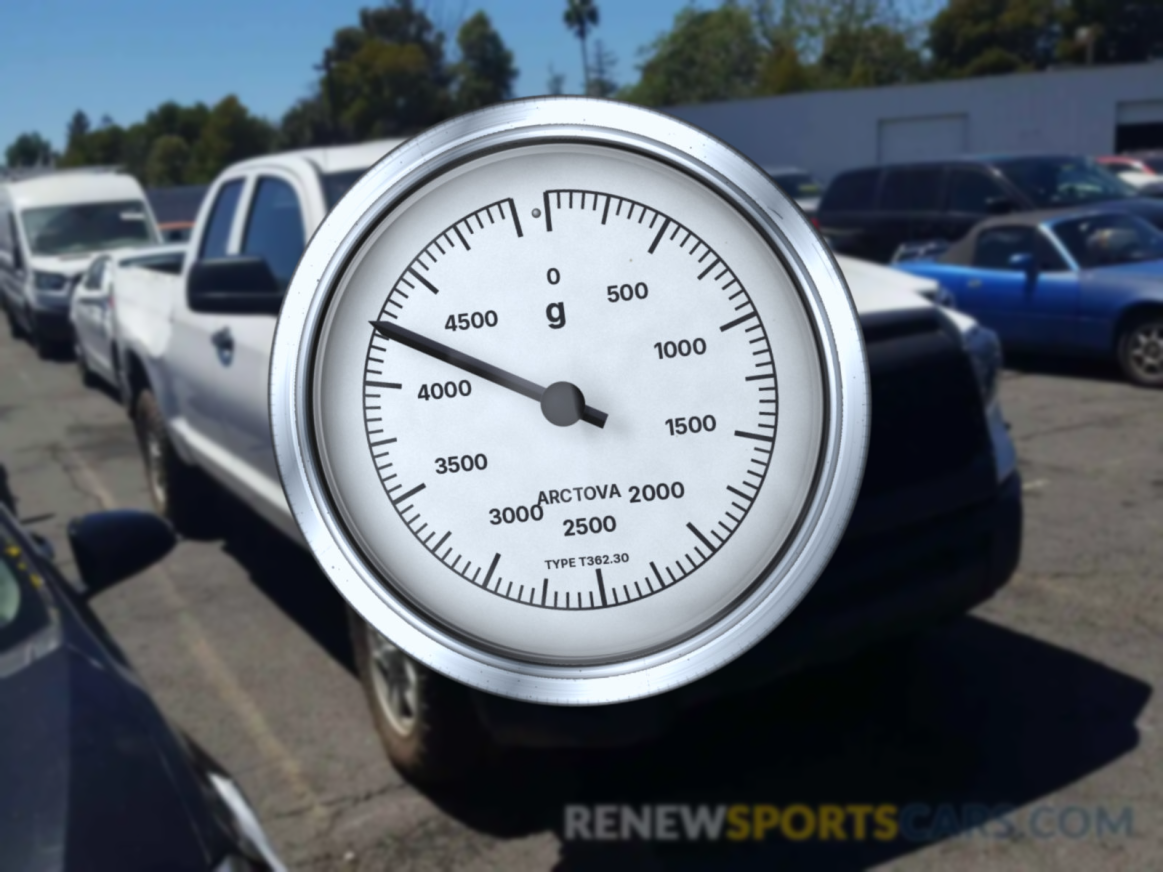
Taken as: value=4250 unit=g
